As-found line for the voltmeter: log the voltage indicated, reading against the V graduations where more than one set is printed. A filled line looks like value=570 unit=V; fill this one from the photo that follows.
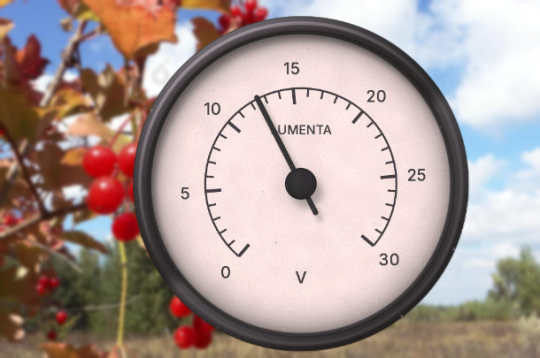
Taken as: value=12.5 unit=V
